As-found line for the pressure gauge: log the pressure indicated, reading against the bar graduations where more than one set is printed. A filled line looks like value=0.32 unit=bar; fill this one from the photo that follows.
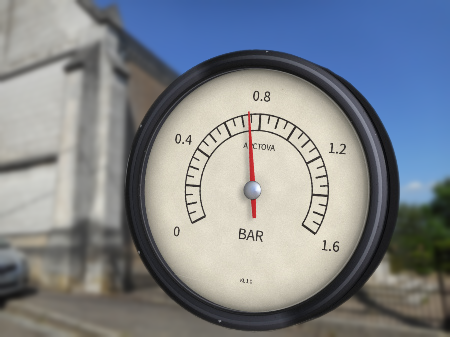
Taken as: value=0.75 unit=bar
